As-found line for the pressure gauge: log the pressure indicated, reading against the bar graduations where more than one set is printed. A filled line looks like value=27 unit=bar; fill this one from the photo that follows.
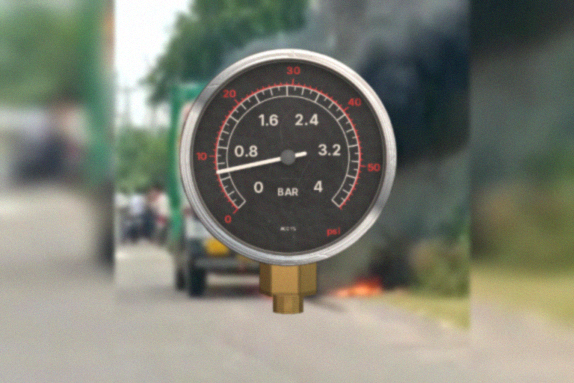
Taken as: value=0.5 unit=bar
